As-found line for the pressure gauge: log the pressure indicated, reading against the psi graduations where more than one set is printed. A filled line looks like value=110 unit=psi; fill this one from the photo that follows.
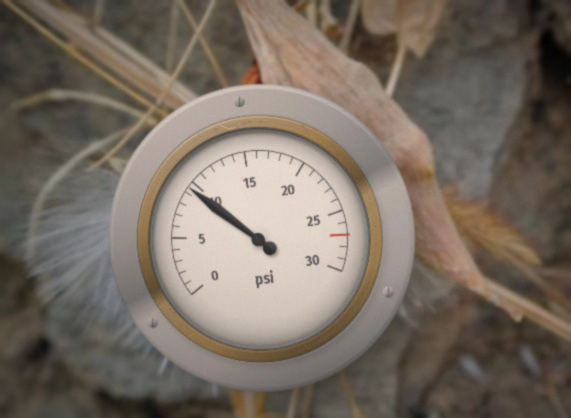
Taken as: value=9.5 unit=psi
